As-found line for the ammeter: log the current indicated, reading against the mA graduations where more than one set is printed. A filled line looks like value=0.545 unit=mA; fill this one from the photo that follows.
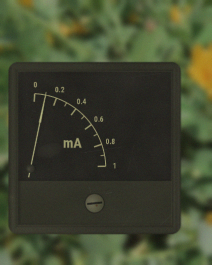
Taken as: value=0.1 unit=mA
